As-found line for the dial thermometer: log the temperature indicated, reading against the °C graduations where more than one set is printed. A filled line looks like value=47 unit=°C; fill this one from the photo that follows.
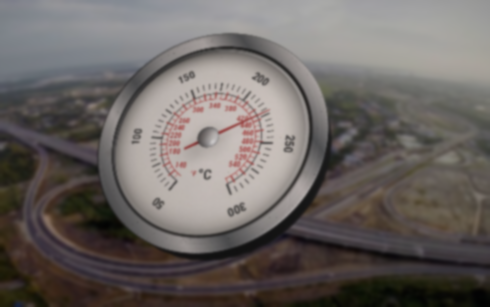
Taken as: value=225 unit=°C
